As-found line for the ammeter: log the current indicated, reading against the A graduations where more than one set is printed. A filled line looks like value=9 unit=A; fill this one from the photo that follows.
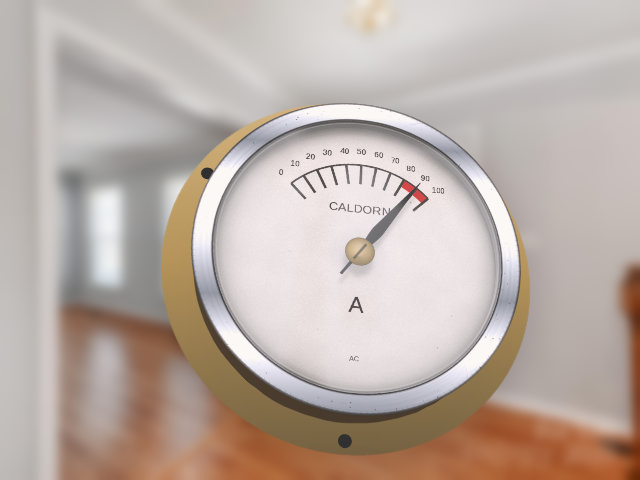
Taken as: value=90 unit=A
